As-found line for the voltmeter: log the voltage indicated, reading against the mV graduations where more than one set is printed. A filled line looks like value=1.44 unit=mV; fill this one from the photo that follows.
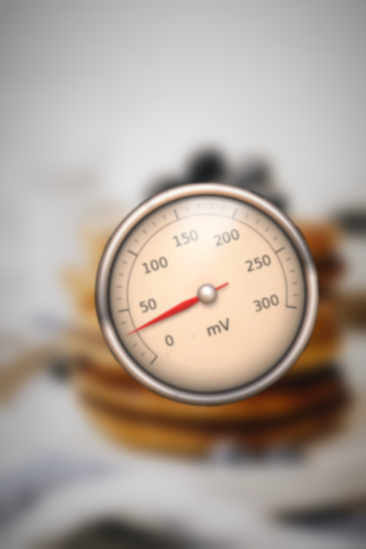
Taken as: value=30 unit=mV
